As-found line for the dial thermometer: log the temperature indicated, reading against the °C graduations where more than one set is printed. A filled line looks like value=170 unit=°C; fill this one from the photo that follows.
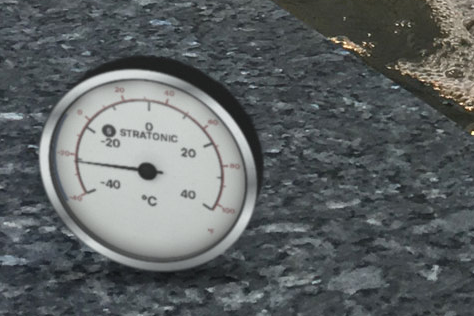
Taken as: value=-30 unit=°C
